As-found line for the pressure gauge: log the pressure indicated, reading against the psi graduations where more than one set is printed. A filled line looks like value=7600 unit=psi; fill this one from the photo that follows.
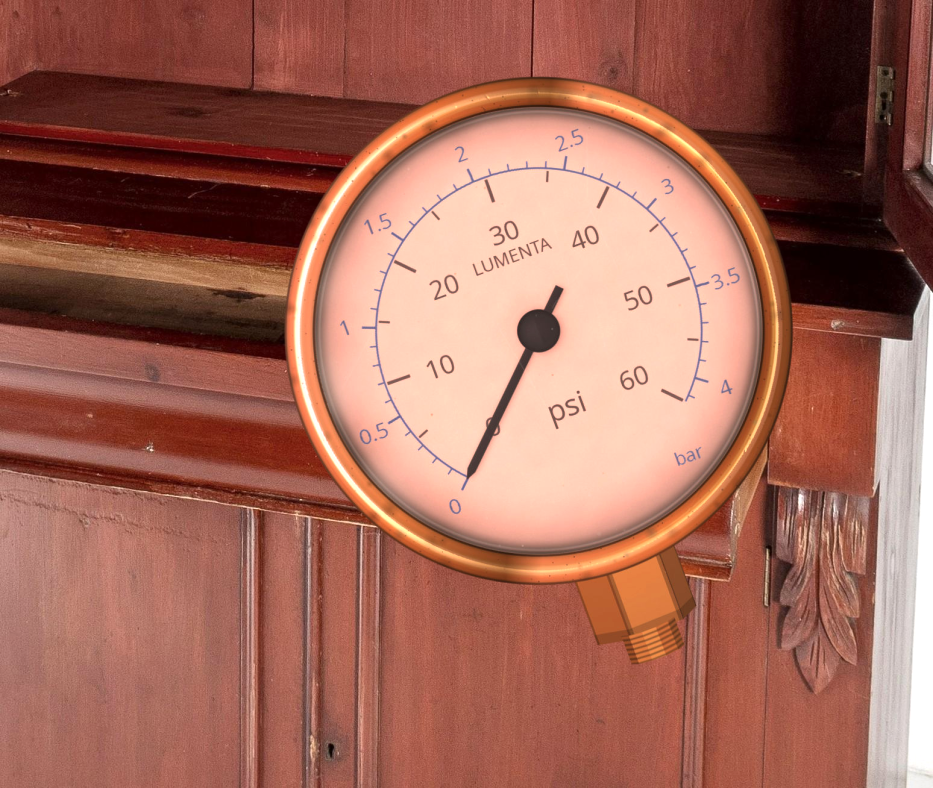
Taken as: value=0 unit=psi
